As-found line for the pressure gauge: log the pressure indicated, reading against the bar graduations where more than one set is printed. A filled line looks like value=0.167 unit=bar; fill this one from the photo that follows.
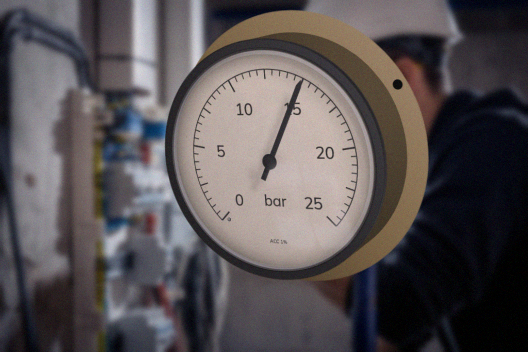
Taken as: value=15 unit=bar
